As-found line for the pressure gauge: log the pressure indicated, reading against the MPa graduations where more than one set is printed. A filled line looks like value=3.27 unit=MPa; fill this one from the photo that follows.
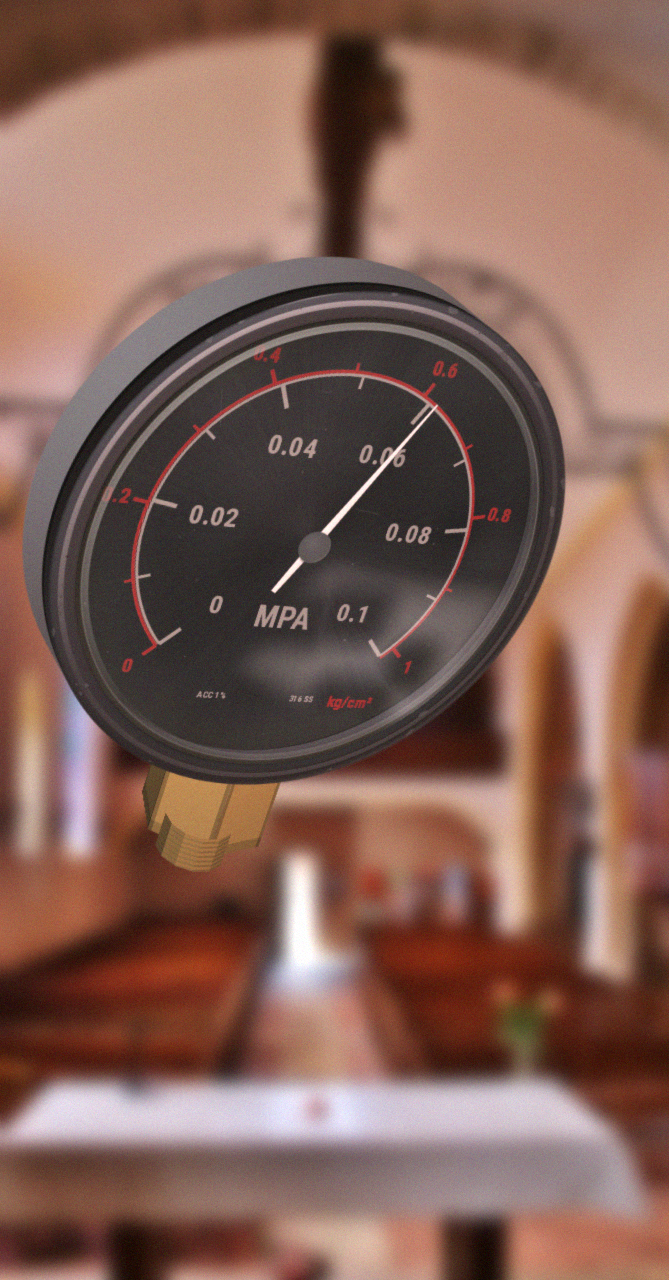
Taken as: value=0.06 unit=MPa
